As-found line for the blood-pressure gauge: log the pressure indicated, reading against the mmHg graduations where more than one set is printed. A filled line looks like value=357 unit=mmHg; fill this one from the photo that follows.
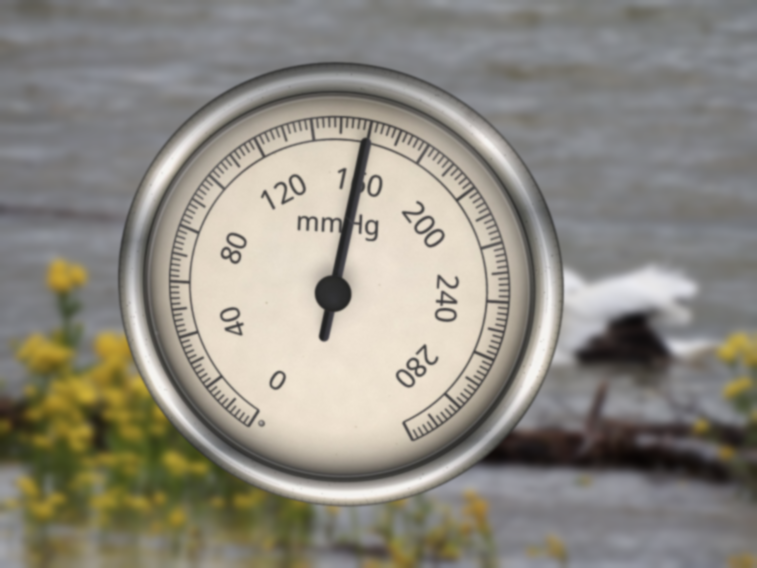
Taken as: value=160 unit=mmHg
